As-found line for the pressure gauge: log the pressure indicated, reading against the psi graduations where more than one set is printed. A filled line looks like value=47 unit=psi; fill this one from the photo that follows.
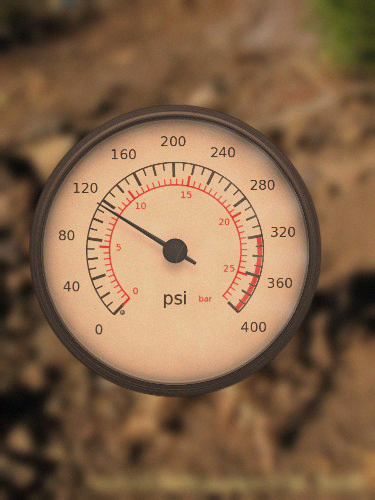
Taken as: value=115 unit=psi
